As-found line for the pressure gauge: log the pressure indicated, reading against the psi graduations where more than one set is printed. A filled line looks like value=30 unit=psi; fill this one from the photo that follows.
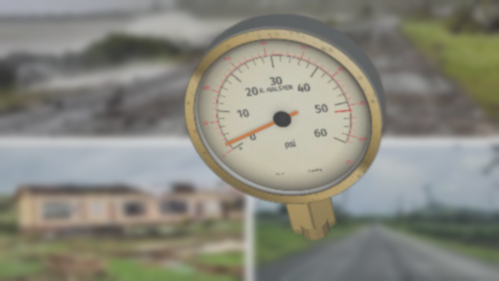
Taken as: value=2 unit=psi
